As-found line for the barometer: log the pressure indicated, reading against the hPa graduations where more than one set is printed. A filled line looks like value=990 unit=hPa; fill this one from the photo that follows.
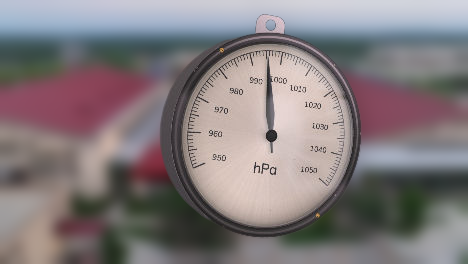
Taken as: value=995 unit=hPa
